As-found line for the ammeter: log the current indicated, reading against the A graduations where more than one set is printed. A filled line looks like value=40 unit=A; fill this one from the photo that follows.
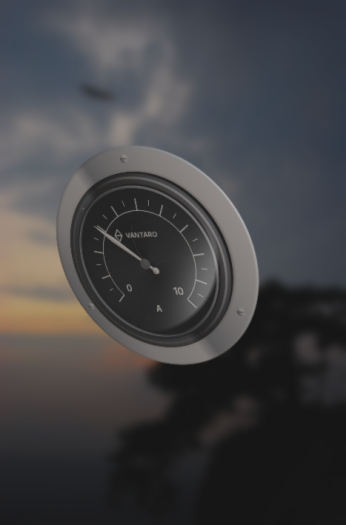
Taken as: value=3 unit=A
